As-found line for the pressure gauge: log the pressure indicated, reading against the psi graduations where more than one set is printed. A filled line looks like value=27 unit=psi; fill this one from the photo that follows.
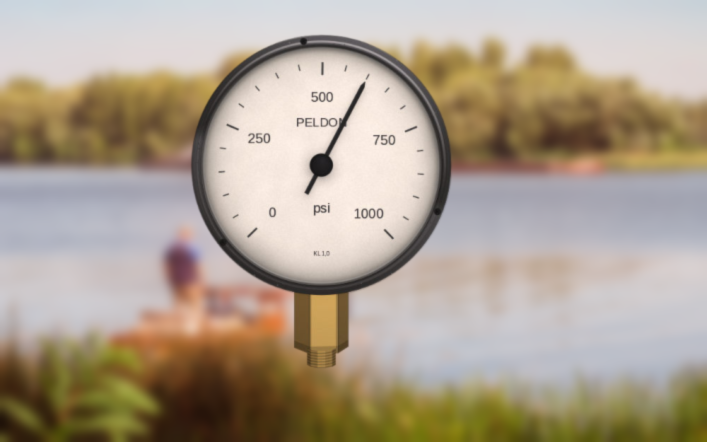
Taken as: value=600 unit=psi
